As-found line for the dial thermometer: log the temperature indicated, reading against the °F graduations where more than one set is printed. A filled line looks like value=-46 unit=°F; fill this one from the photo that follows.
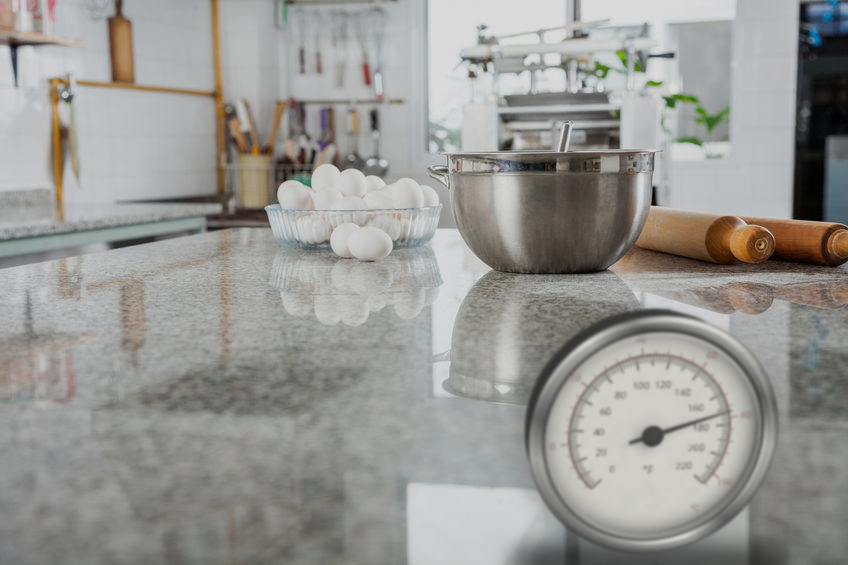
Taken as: value=170 unit=°F
